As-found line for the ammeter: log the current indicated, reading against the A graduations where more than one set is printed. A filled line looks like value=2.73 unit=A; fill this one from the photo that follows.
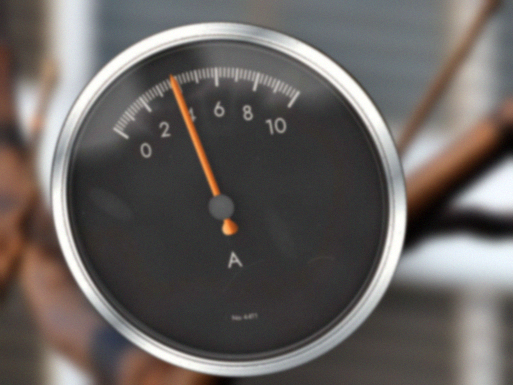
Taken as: value=4 unit=A
